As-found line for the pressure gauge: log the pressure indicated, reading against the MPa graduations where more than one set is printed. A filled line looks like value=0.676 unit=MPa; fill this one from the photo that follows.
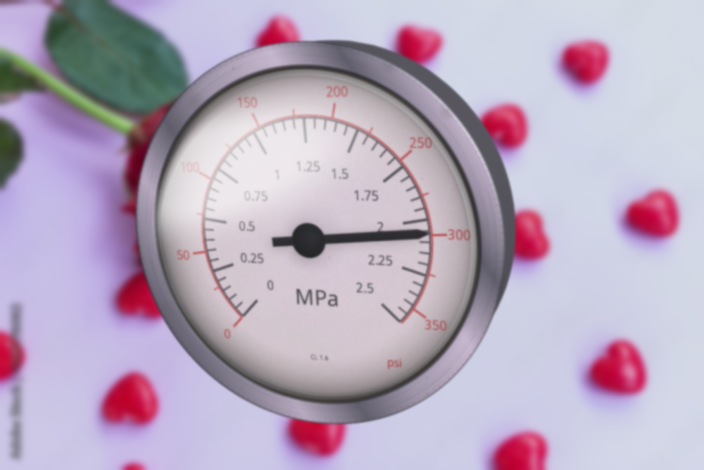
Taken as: value=2.05 unit=MPa
